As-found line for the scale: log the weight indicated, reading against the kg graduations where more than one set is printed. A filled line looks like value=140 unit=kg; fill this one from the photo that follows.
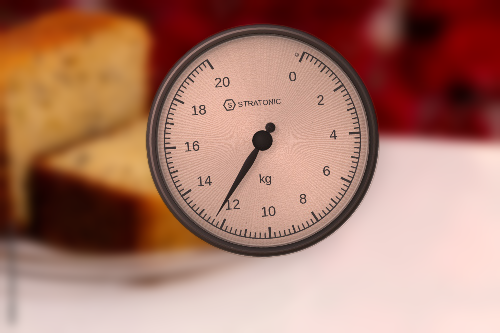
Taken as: value=12.4 unit=kg
